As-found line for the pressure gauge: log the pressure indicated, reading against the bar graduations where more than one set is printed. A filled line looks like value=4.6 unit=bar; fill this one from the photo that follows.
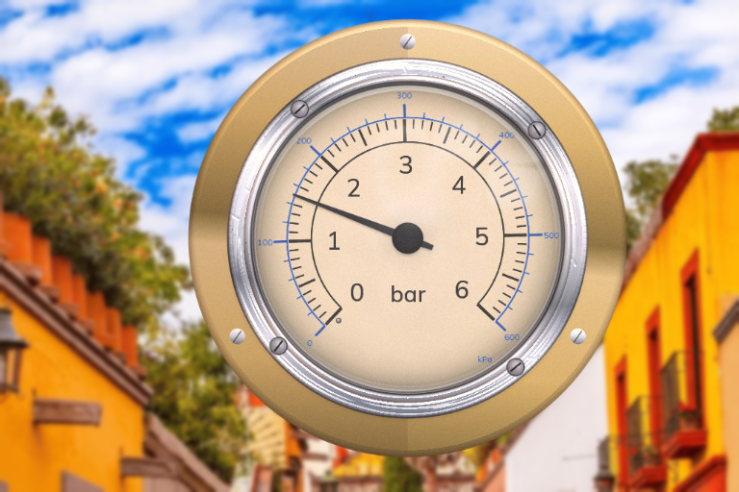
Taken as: value=1.5 unit=bar
